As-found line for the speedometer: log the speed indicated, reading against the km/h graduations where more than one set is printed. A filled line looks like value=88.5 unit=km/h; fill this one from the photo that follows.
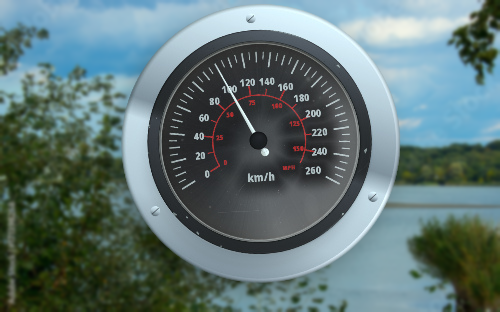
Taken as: value=100 unit=km/h
